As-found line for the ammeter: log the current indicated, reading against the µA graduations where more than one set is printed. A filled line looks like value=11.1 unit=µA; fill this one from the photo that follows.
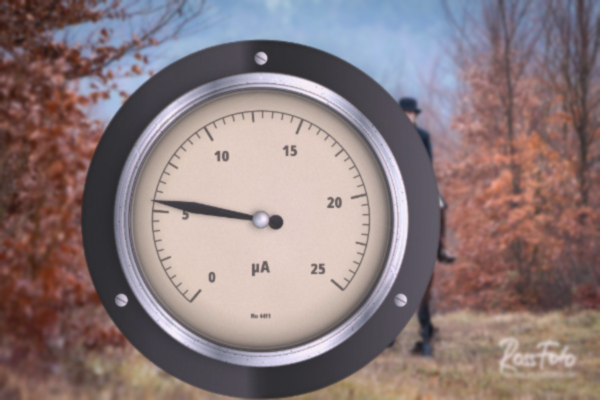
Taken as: value=5.5 unit=µA
